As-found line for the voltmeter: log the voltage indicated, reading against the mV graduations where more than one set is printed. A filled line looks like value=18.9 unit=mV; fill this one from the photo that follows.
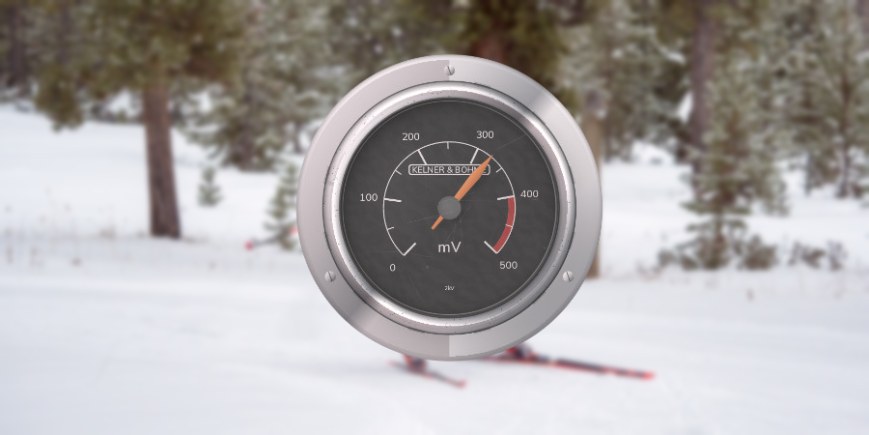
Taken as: value=325 unit=mV
